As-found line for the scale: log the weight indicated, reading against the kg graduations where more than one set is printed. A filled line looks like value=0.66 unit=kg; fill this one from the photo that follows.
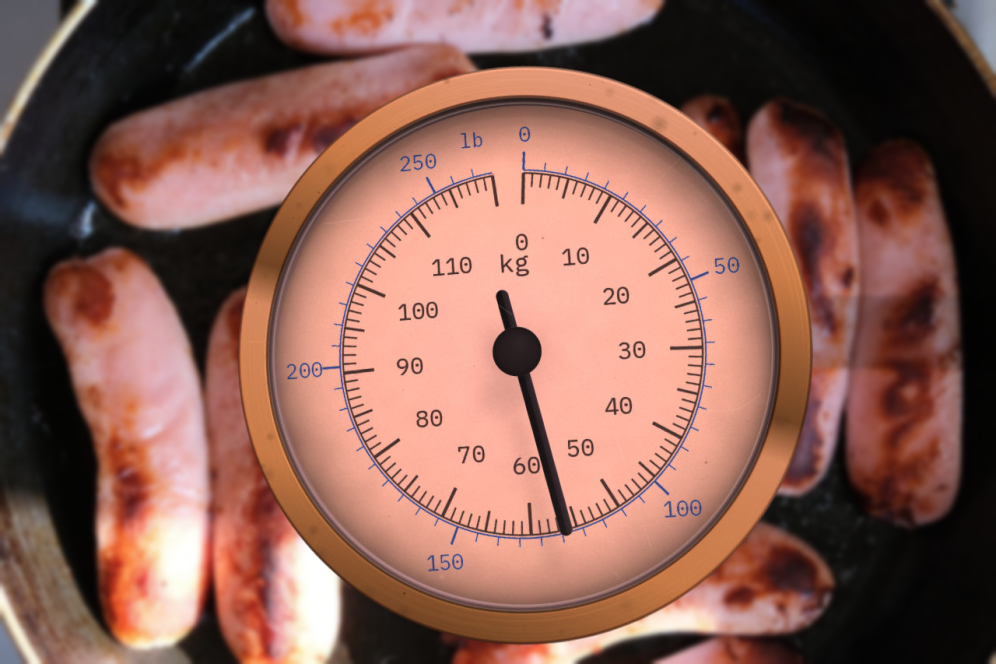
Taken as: value=56 unit=kg
